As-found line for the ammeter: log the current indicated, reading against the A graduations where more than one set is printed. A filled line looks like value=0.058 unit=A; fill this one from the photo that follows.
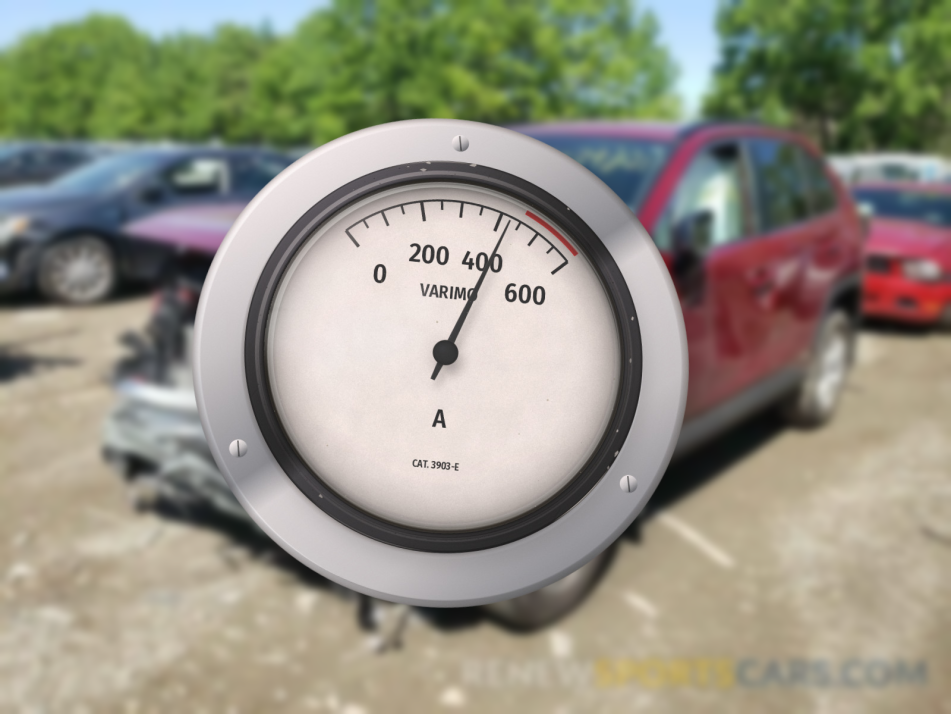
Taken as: value=425 unit=A
